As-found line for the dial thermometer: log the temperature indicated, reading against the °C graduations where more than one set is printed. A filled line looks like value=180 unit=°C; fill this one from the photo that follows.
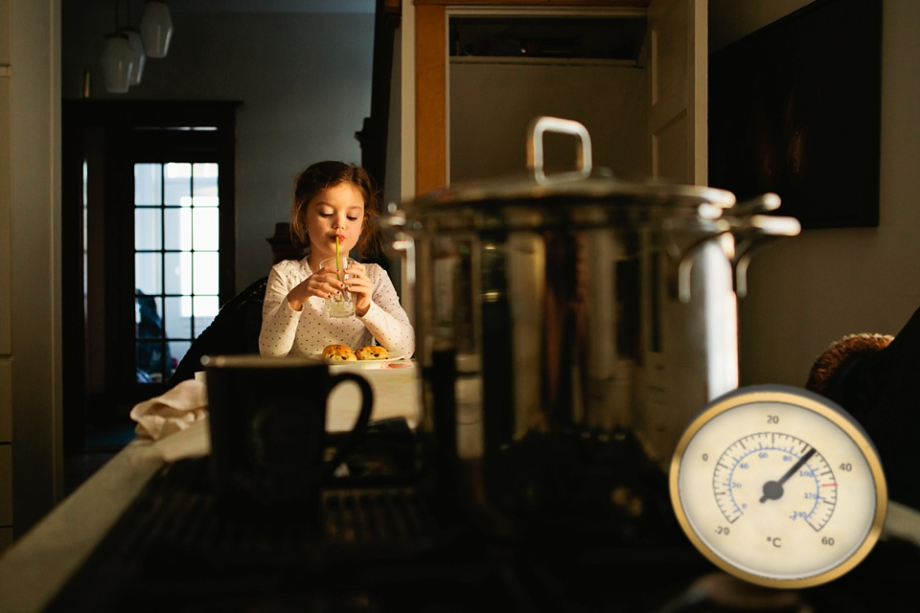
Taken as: value=32 unit=°C
